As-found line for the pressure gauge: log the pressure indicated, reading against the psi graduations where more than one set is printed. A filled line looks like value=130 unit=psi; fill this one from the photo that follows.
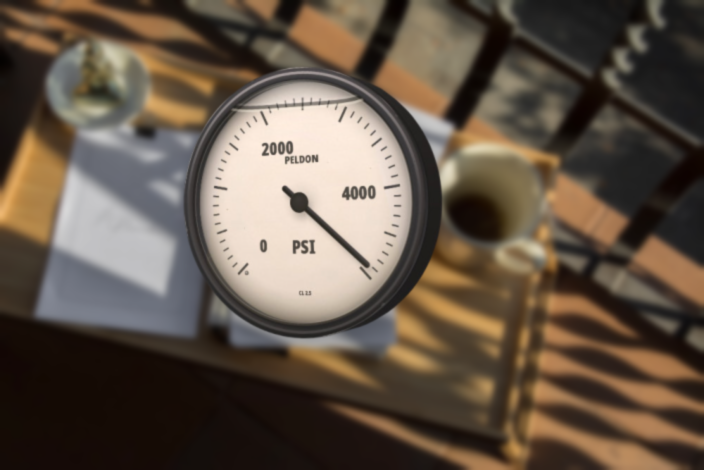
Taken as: value=4900 unit=psi
